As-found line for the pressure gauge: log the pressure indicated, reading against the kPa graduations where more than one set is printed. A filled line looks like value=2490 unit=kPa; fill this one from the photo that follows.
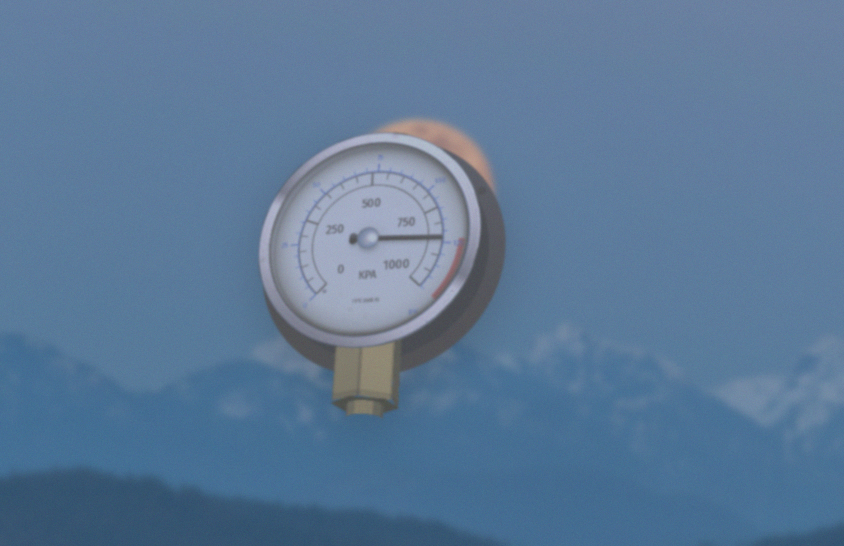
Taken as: value=850 unit=kPa
